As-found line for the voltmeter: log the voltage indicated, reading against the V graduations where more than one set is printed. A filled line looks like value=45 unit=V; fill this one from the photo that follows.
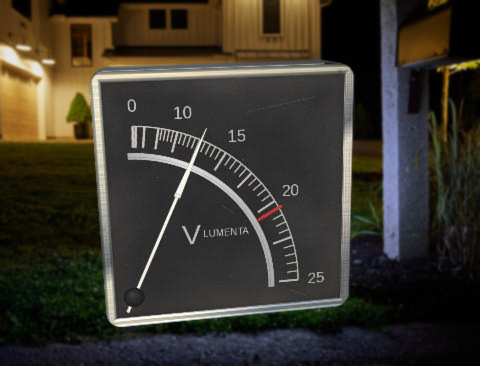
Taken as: value=12.5 unit=V
